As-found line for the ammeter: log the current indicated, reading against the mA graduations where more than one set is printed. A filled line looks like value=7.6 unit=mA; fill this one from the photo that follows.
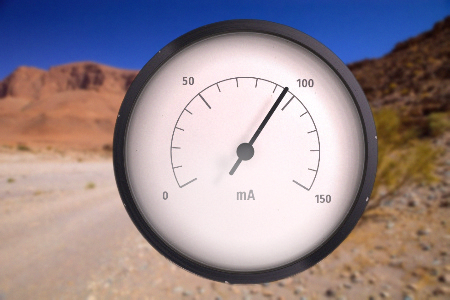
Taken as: value=95 unit=mA
